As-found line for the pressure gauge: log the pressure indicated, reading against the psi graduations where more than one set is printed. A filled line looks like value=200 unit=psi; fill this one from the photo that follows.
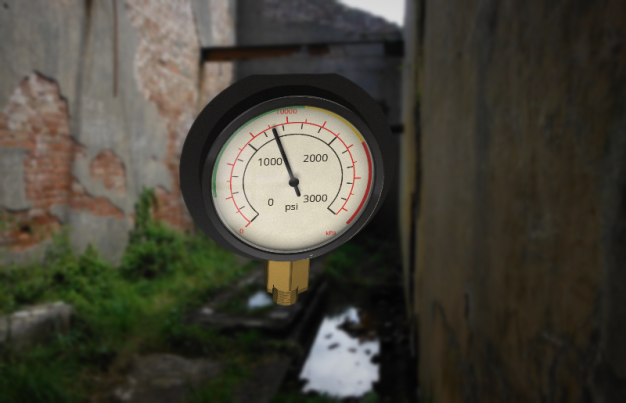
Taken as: value=1300 unit=psi
